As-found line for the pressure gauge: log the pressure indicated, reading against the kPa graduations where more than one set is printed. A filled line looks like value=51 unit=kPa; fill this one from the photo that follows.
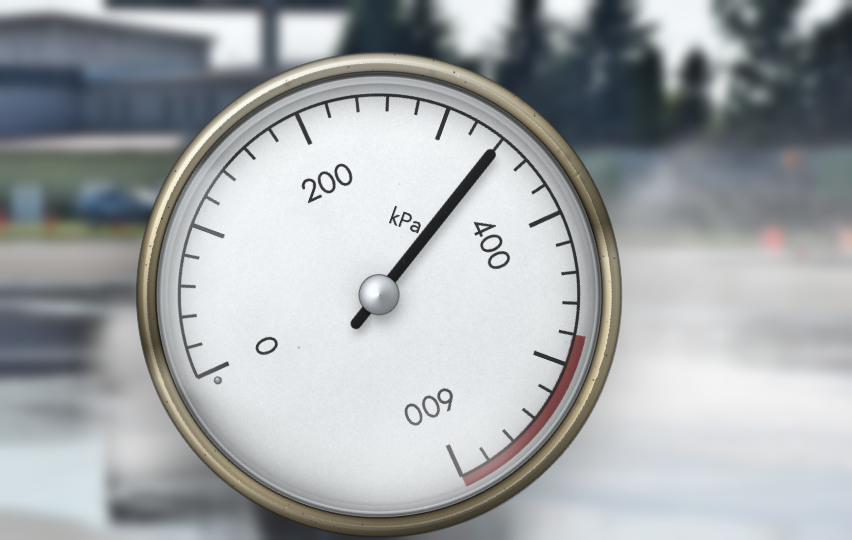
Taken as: value=340 unit=kPa
